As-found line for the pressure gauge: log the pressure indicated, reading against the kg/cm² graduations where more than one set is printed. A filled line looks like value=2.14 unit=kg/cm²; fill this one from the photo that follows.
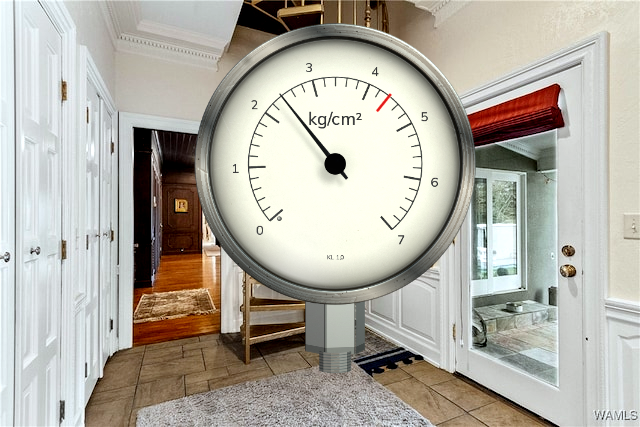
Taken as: value=2.4 unit=kg/cm²
